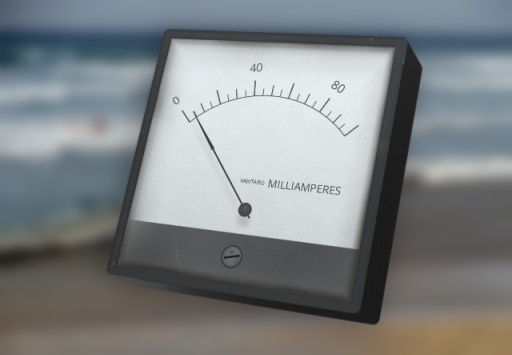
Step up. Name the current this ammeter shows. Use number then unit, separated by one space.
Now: 5 mA
